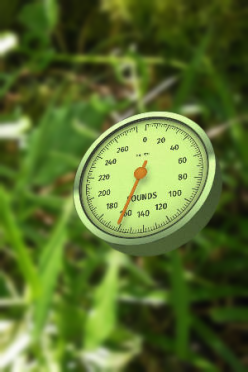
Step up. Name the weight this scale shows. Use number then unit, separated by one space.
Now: 160 lb
